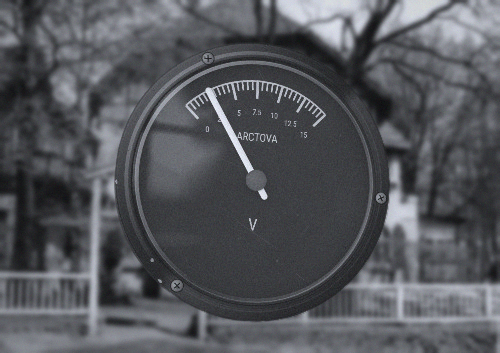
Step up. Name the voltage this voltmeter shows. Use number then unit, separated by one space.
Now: 2.5 V
